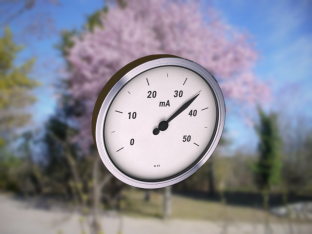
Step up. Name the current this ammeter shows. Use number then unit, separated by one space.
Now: 35 mA
